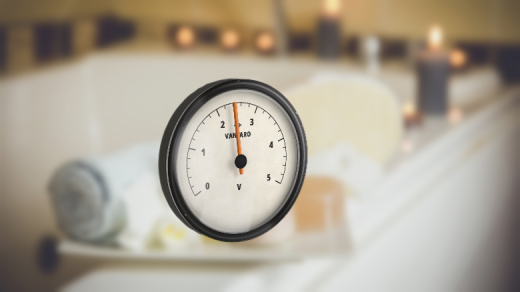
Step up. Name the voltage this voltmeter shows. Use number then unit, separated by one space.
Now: 2.4 V
